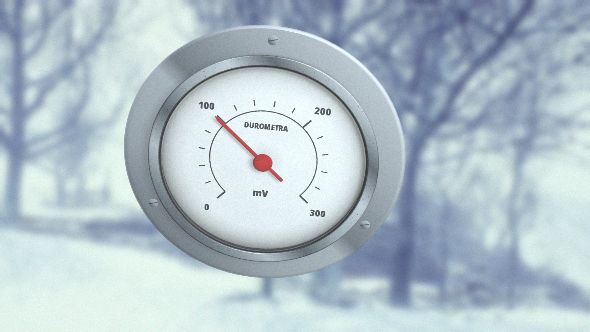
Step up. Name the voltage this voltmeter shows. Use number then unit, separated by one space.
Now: 100 mV
